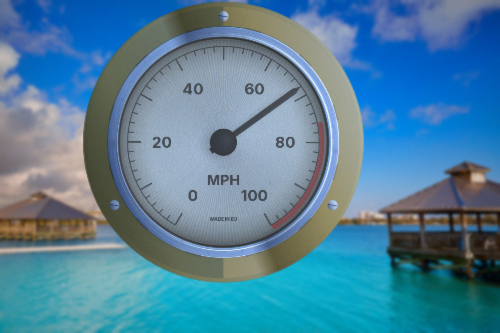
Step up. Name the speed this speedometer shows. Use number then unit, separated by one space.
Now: 68 mph
